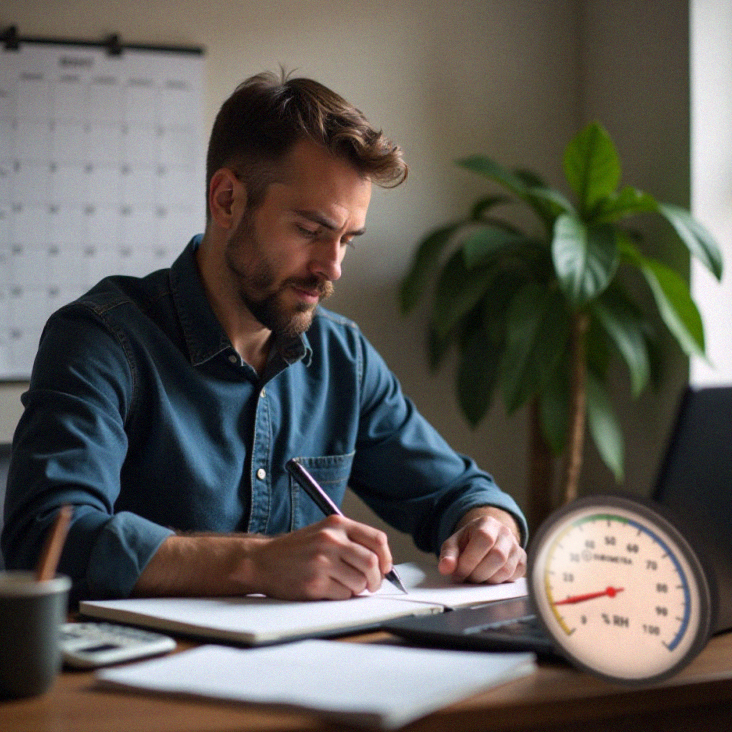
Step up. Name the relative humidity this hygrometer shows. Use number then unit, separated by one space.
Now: 10 %
